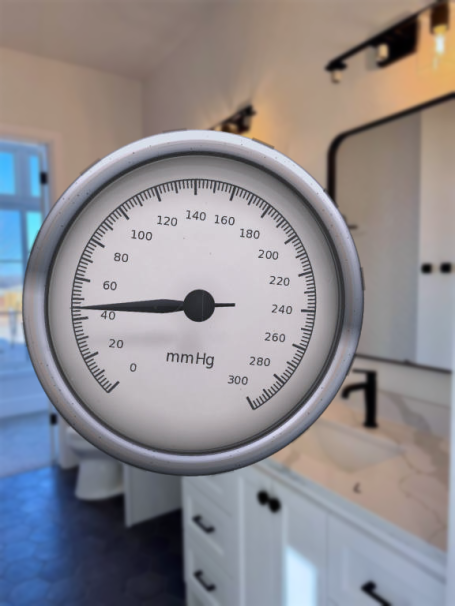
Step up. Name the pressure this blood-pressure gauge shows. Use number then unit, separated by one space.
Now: 46 mmHg
